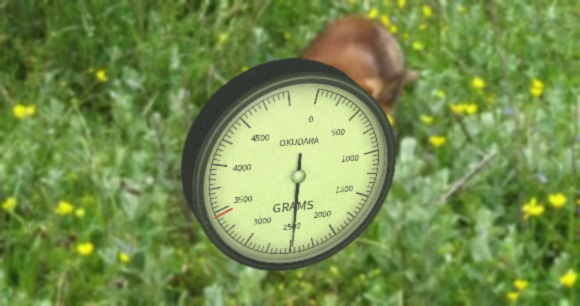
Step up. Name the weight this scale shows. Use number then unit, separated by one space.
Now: 2500 g
